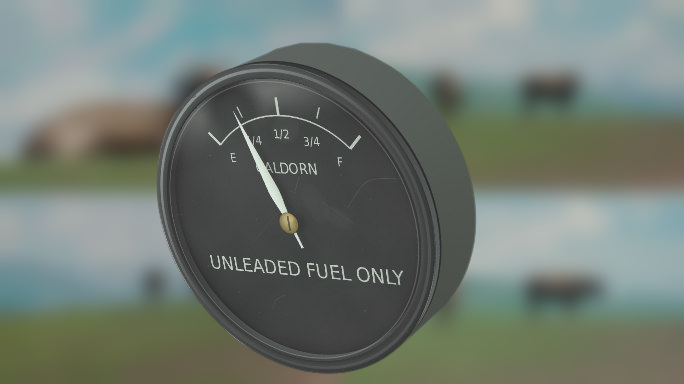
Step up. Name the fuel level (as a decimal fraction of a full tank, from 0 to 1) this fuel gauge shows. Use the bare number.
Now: 0.25
